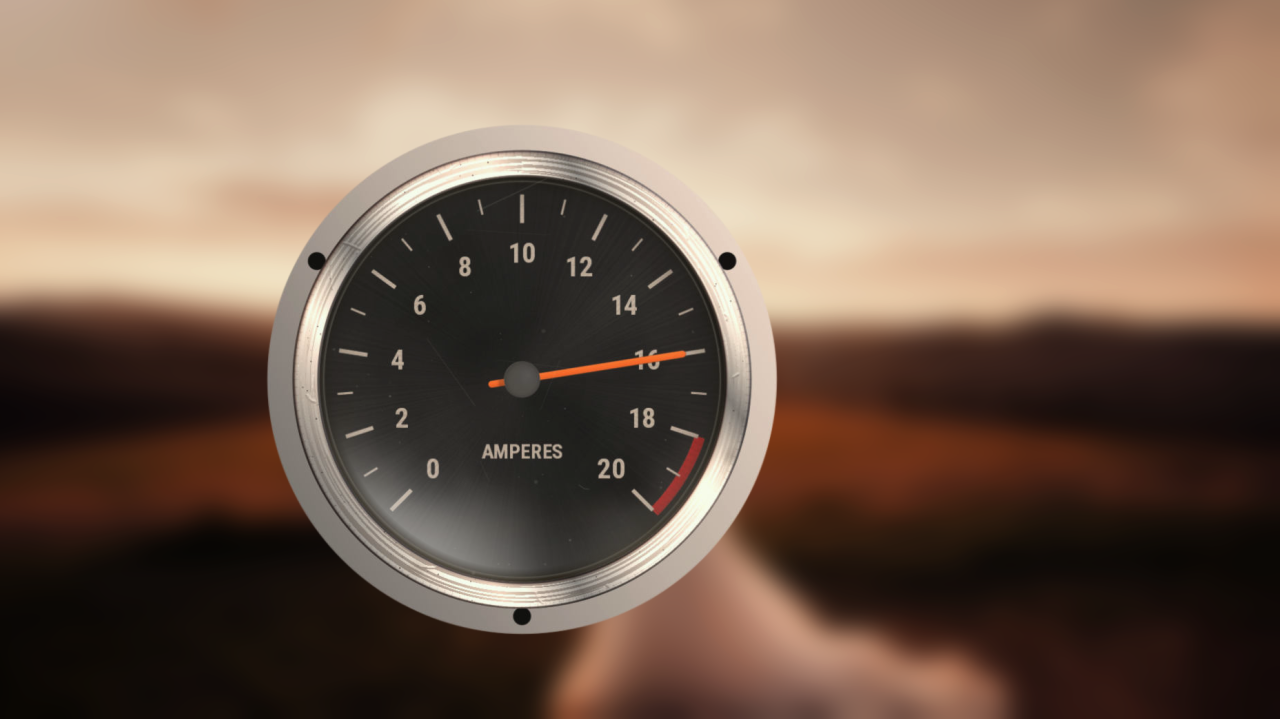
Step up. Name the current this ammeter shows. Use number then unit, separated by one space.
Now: 16 A
